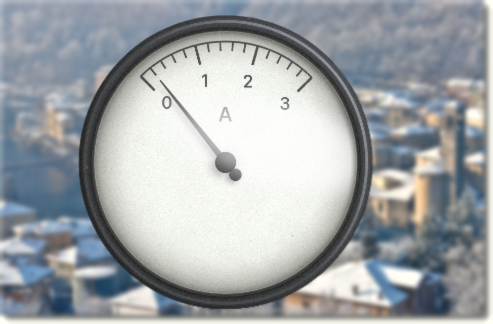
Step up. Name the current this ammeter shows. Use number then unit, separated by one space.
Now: 0.2 A
